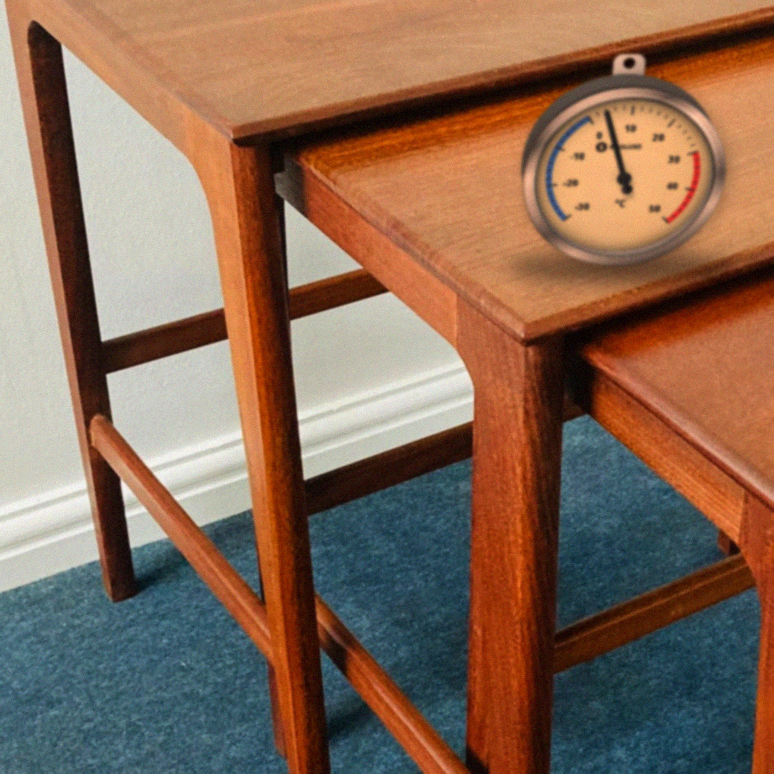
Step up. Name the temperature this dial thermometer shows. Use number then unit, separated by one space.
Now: 4 °C
